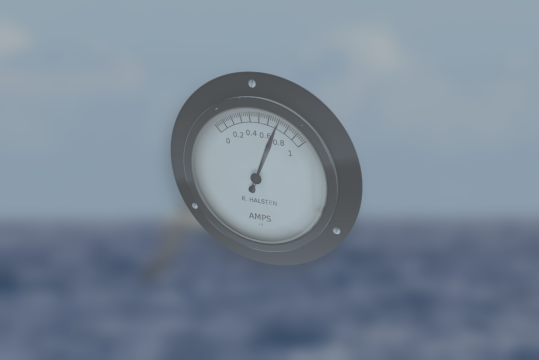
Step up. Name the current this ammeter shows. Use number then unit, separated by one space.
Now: 0.7 A
